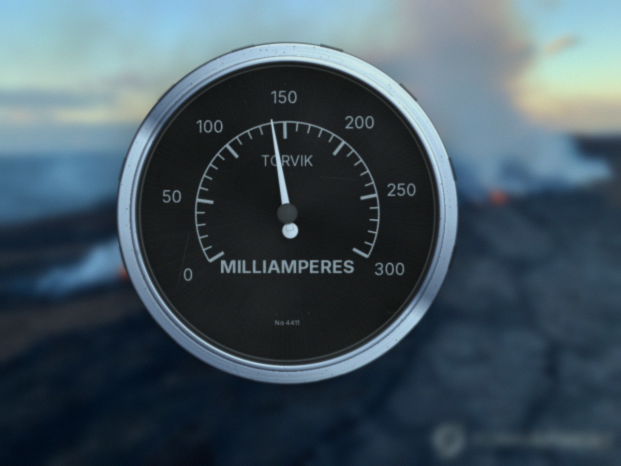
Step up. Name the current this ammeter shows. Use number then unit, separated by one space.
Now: 140 mA
